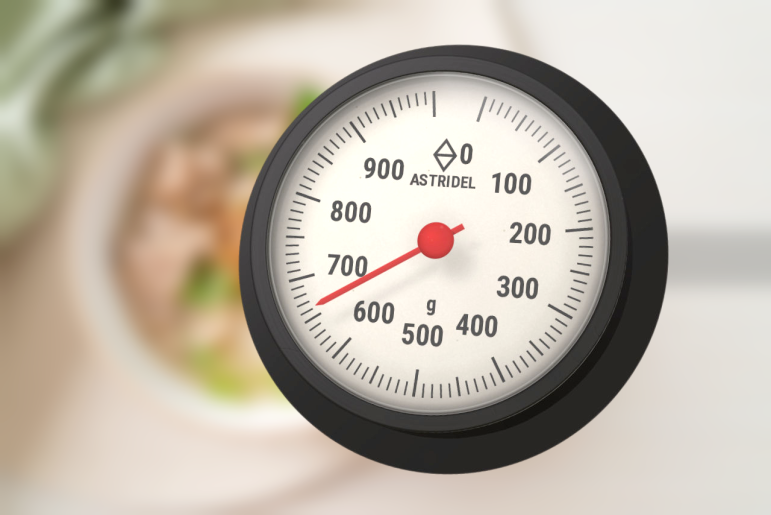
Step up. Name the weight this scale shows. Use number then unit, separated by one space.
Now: 660 g
